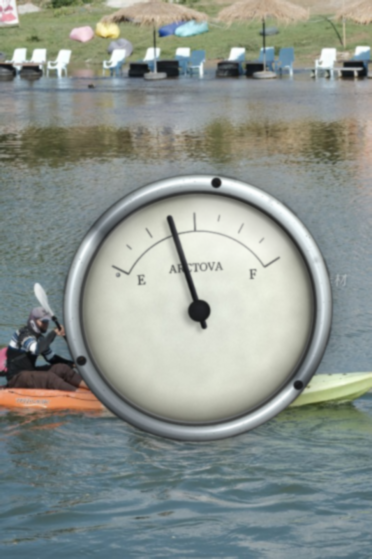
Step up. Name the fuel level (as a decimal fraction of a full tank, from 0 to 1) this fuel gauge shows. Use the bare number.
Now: 0.375
